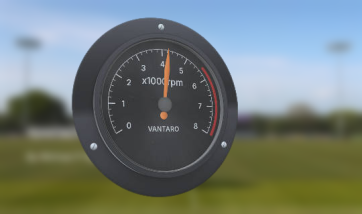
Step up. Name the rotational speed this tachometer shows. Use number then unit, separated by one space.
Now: 4200 rpm
